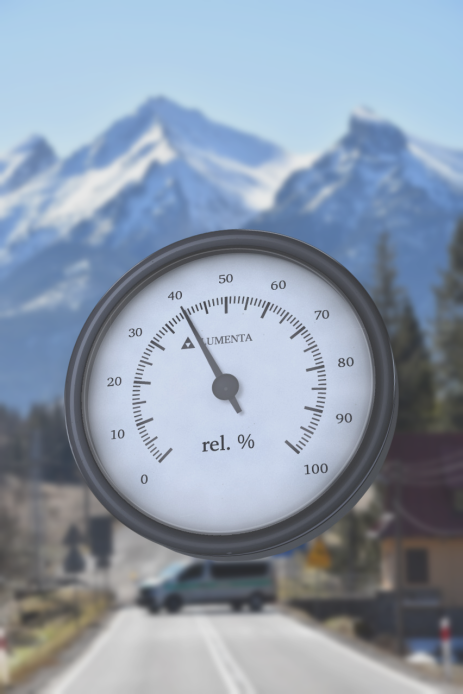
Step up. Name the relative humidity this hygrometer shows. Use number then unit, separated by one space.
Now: 40 %
